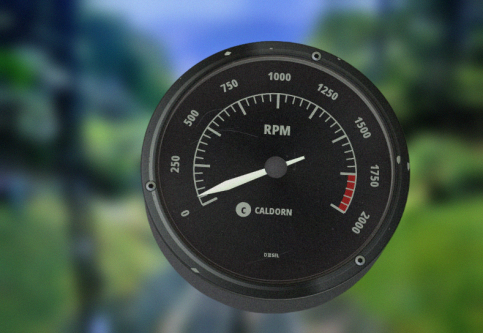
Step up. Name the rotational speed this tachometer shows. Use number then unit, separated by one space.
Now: 50 rpm
